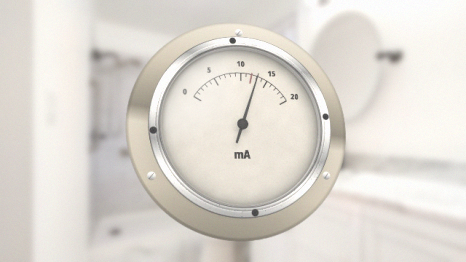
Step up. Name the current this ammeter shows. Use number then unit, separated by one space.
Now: 13 mA
